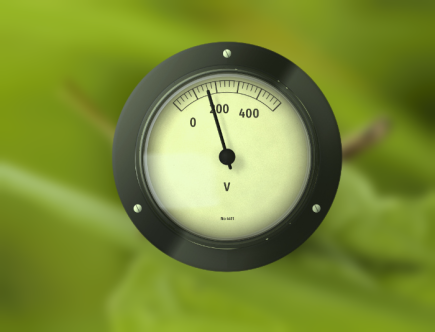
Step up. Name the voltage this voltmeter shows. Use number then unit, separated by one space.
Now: 160 V
